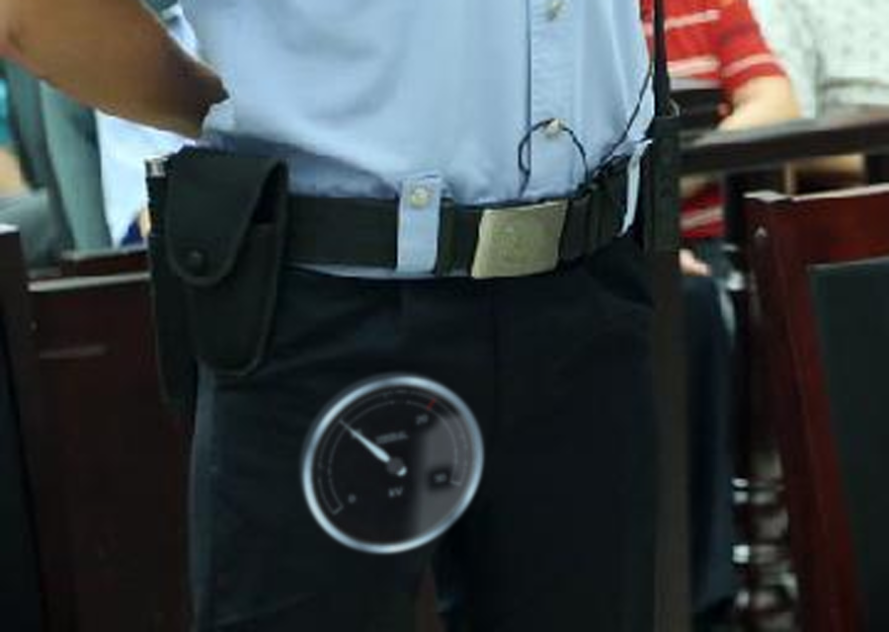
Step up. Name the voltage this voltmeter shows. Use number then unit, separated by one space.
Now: 10 kV
